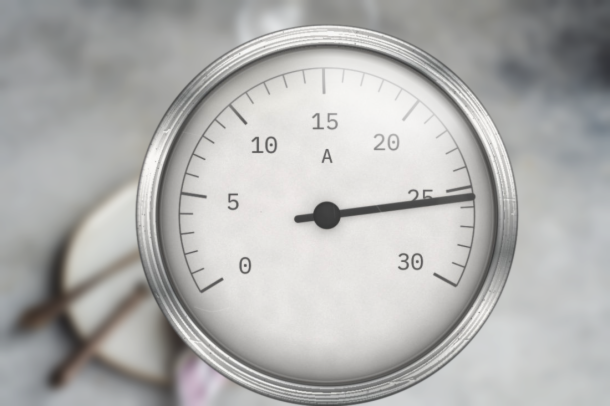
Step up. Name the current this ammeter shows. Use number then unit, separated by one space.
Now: 25.5 A
